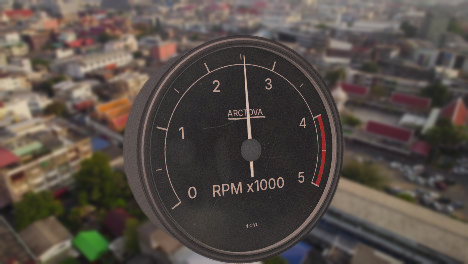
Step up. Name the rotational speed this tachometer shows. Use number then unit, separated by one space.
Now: 2500 rpm
